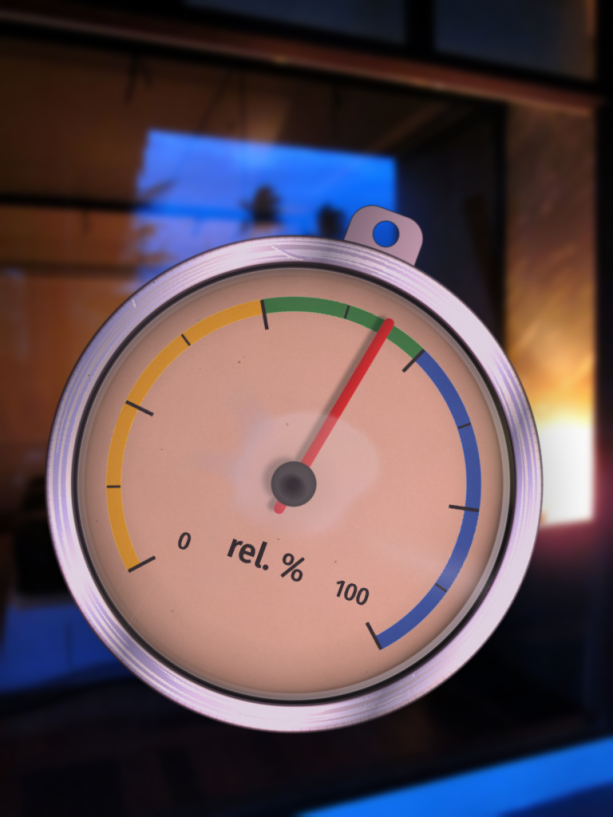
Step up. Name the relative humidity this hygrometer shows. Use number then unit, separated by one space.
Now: 55 %
